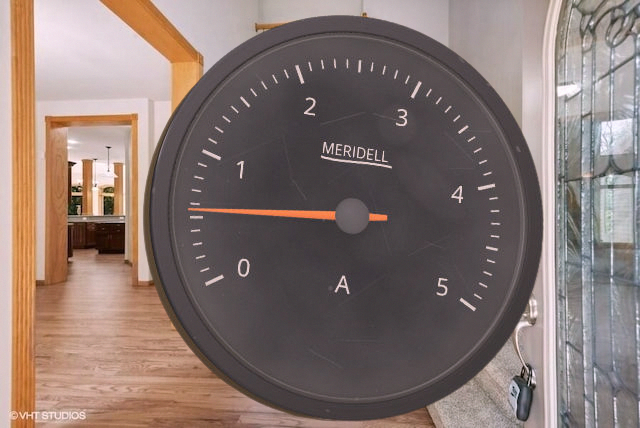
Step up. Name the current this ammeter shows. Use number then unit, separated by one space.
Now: 0.55 A
